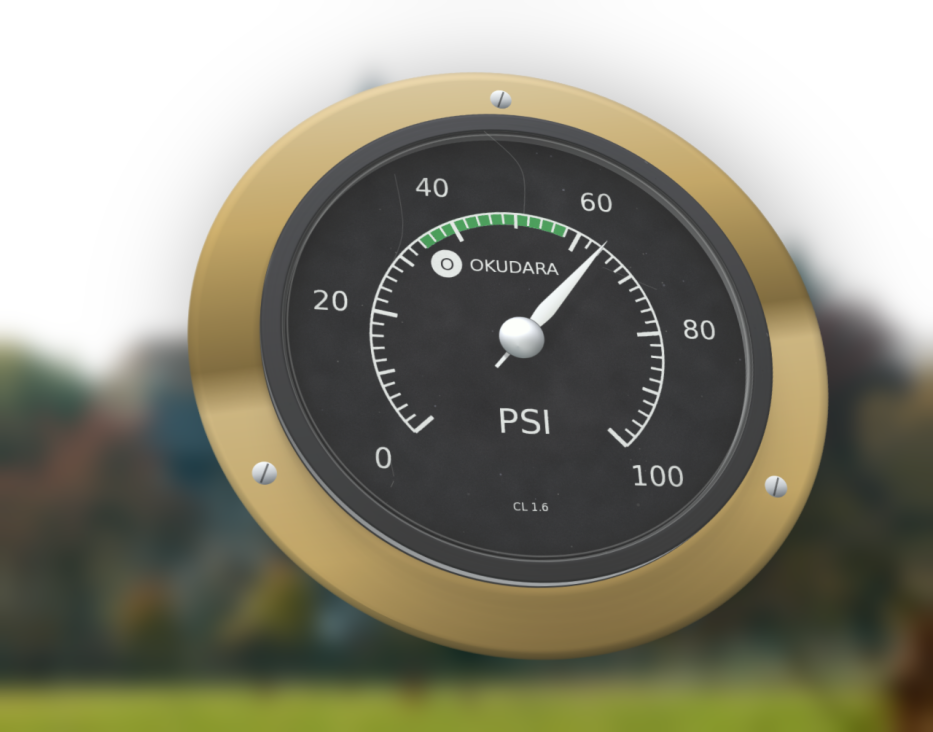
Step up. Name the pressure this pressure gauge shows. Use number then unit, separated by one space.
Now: 64 psi
